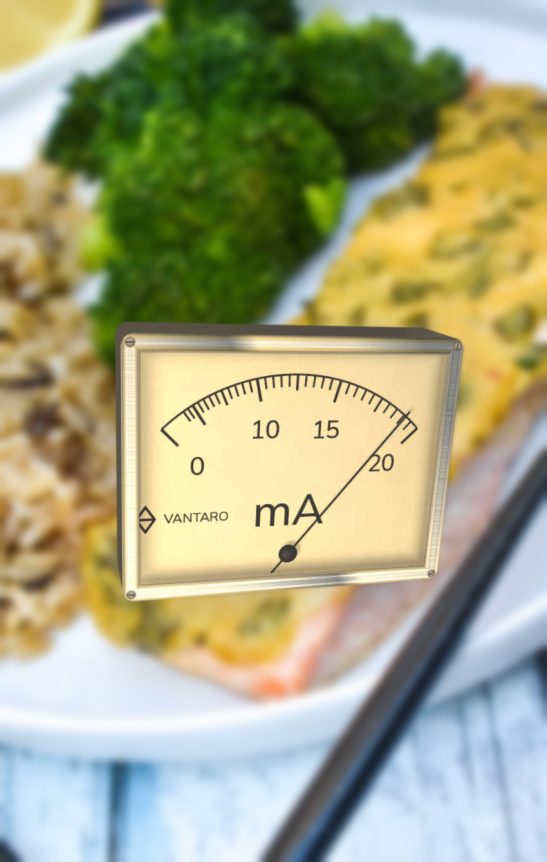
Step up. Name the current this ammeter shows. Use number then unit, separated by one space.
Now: 19 mA
